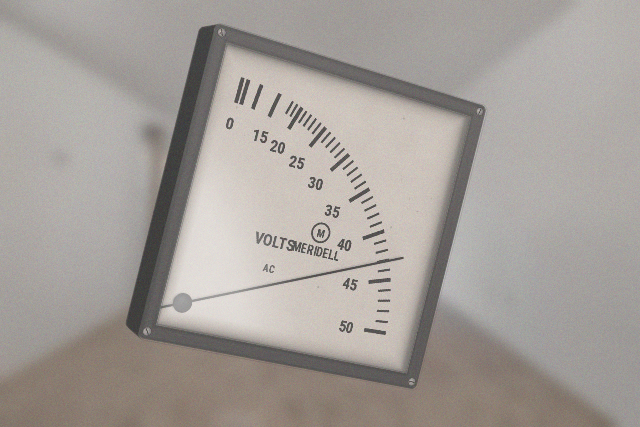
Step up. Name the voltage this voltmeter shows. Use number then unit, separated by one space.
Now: 43 V
